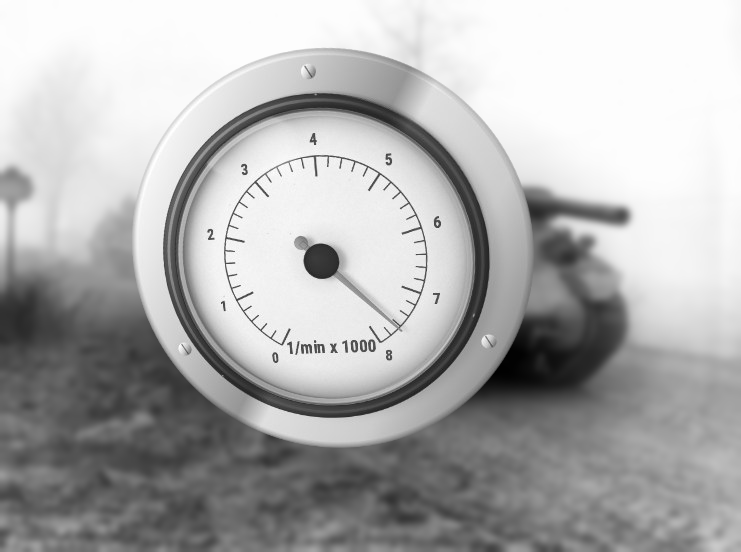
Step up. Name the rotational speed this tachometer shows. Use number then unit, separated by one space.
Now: 7600 rpm
